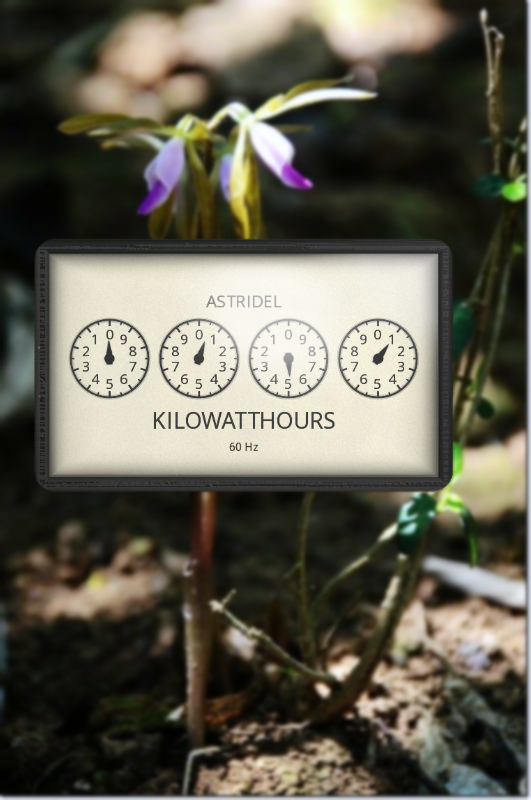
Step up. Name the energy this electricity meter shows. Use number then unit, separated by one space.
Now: 51 kWh
